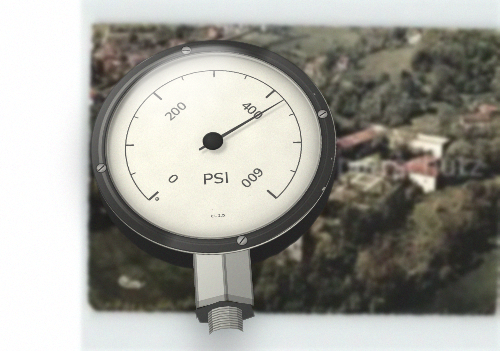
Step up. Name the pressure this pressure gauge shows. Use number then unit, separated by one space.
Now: 425 psi
